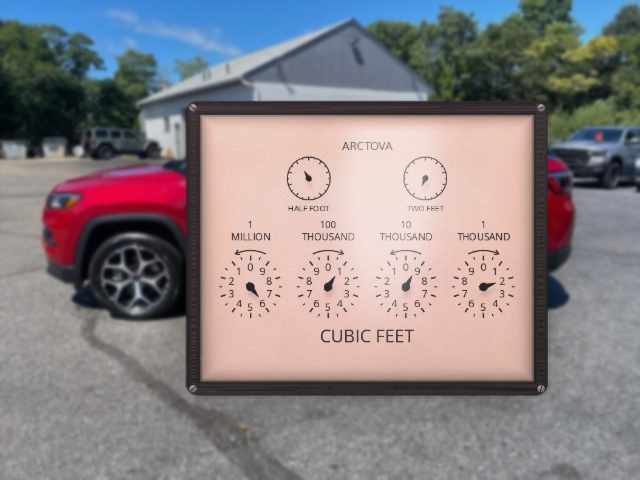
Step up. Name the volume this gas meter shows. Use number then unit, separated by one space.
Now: 609200 ft³
